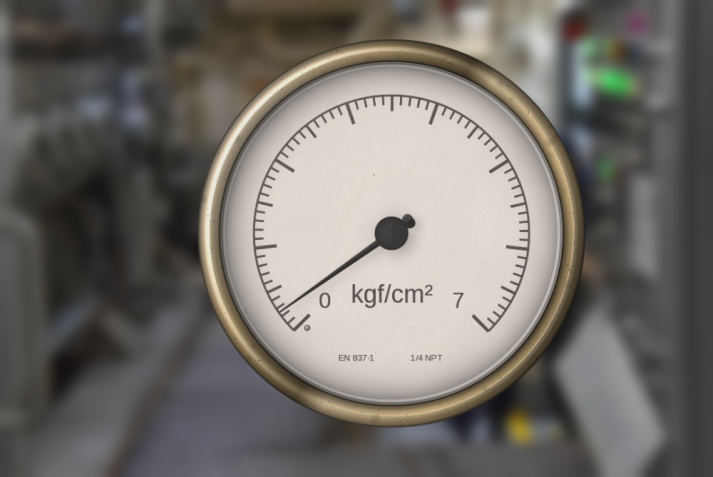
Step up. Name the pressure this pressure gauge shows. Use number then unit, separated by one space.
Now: 0.25 kg/cm²
